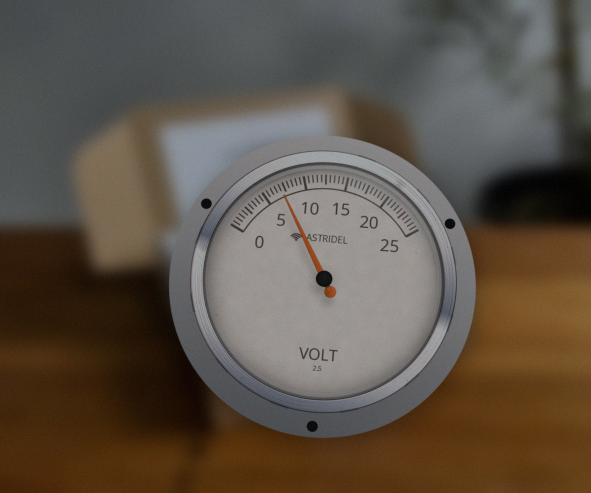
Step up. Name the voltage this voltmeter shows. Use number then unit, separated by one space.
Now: 7 V
